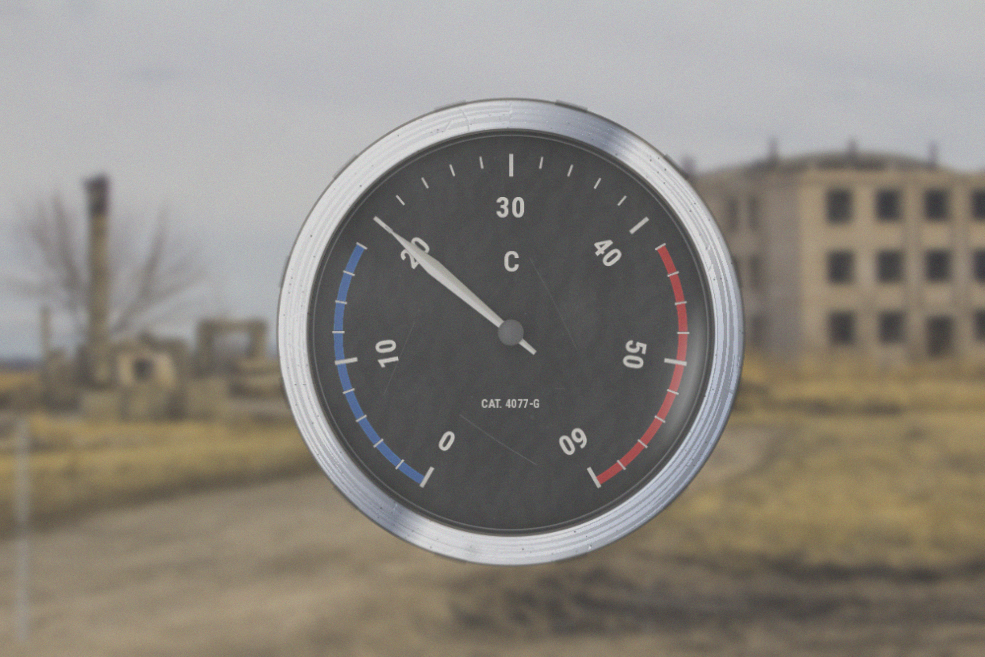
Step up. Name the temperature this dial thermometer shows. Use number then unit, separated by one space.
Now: 20 °C
